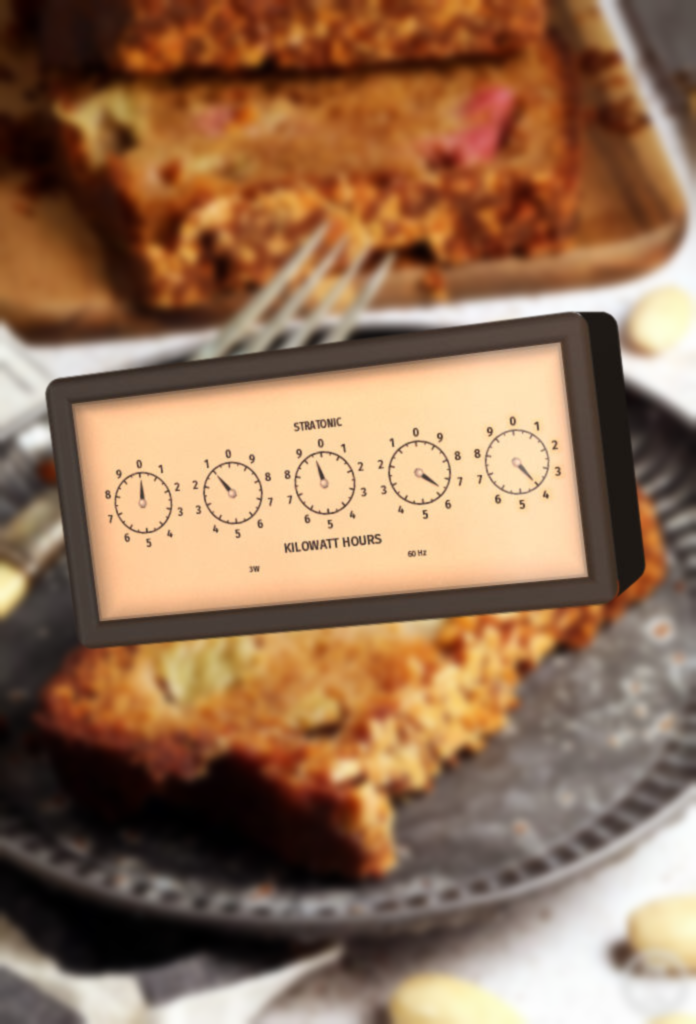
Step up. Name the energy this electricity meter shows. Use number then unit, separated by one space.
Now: 964 kWh
